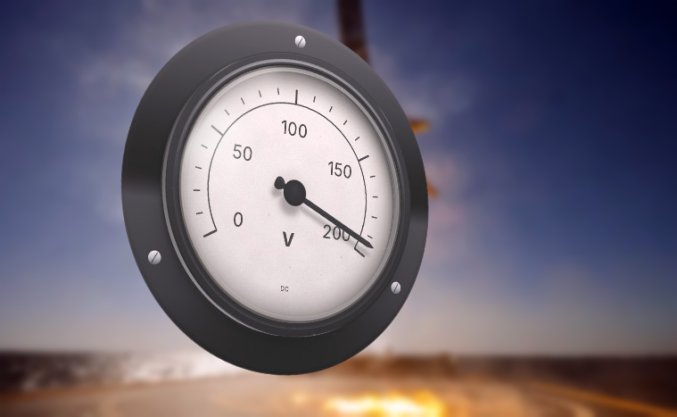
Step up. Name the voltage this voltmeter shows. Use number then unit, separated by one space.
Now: 195 V
